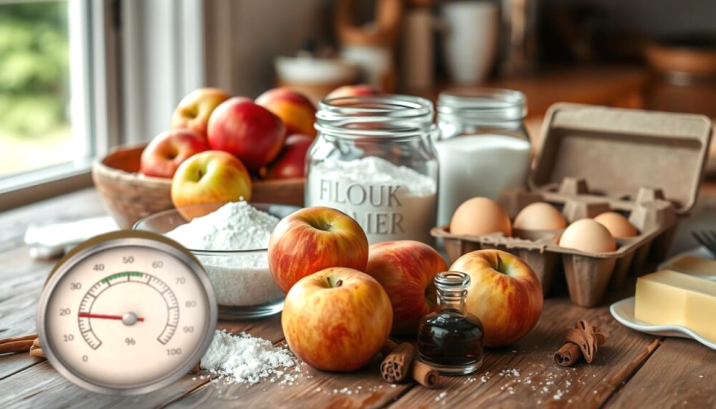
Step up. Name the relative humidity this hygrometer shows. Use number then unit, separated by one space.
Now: 20 %
